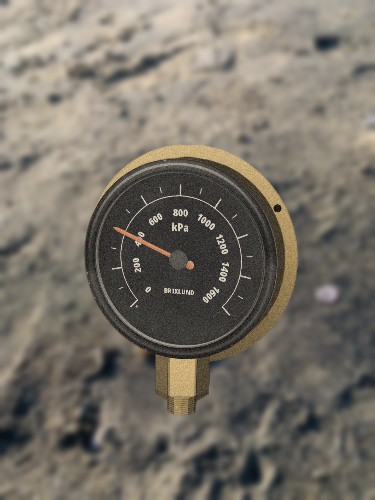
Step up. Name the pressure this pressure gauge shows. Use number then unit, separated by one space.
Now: 400 kPa
